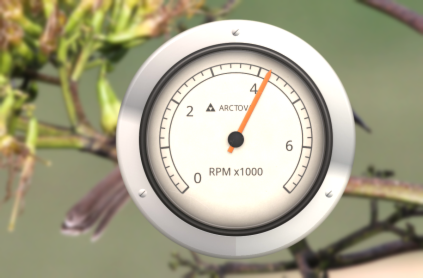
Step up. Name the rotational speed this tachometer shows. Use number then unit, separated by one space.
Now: 4200 rpm
